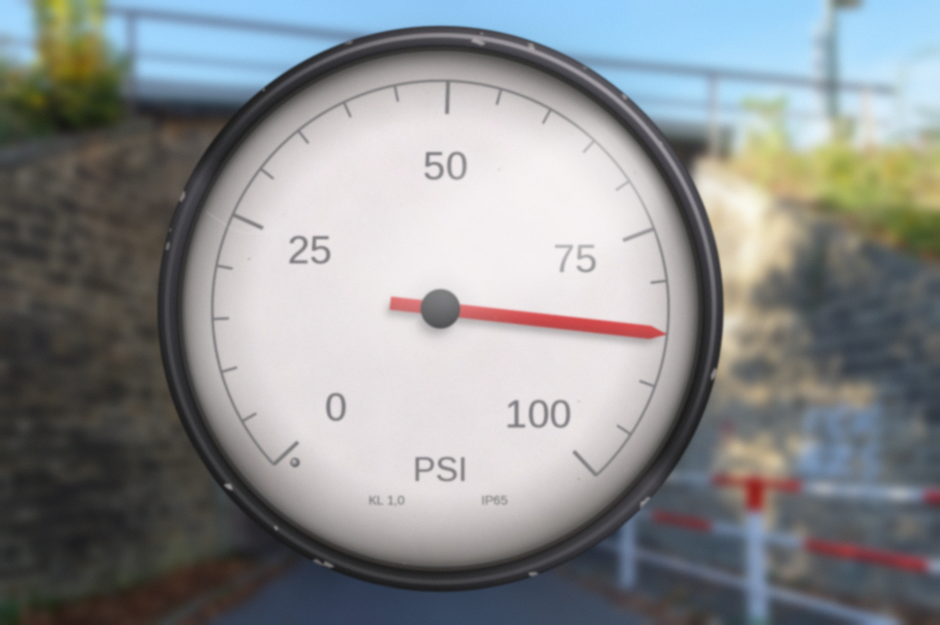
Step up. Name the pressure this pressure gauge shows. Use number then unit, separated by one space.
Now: 85 psi
